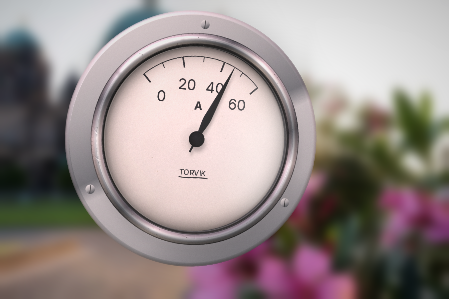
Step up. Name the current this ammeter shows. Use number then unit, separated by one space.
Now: 45 A
